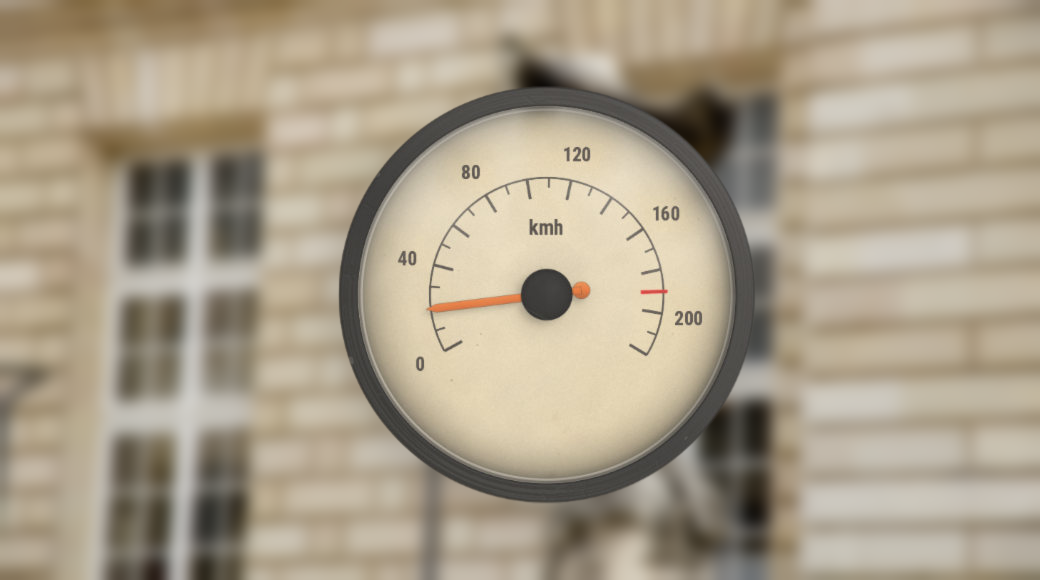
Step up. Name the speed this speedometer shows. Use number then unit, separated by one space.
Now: 20 km/h
